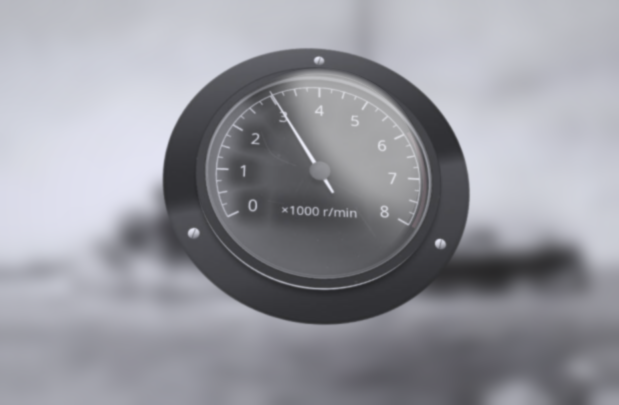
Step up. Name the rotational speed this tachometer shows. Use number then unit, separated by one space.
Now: 3000 rpm
